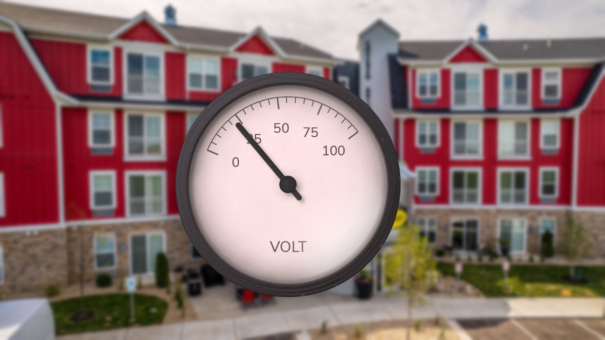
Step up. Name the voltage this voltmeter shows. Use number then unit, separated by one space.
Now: 22.5 V
